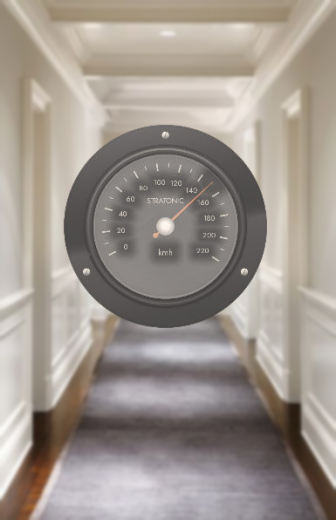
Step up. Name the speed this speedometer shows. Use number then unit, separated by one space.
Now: 150 km/h
